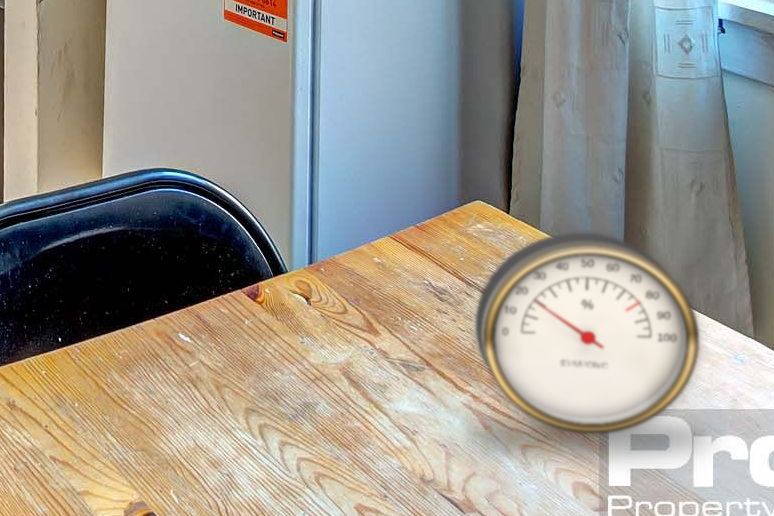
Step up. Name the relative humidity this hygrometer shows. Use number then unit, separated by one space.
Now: 20 %
